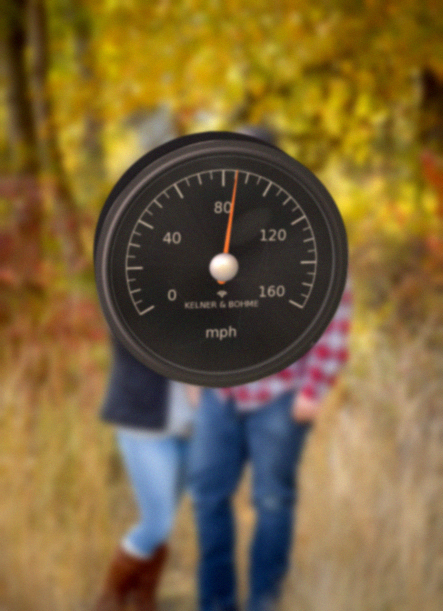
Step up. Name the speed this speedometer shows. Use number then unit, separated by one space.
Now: 85 mph
